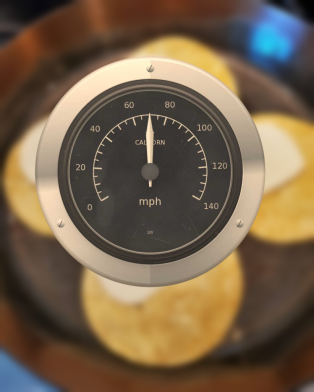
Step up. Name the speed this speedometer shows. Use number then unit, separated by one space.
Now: 70 mph
